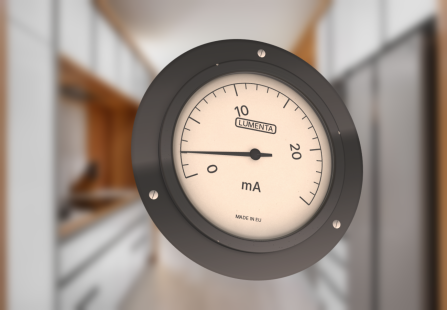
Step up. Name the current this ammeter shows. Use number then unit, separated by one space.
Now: 2 mA
